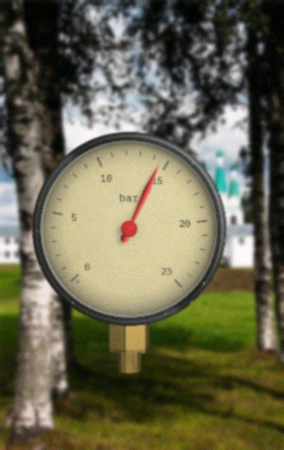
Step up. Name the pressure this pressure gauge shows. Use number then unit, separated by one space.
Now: 14.5 bar
